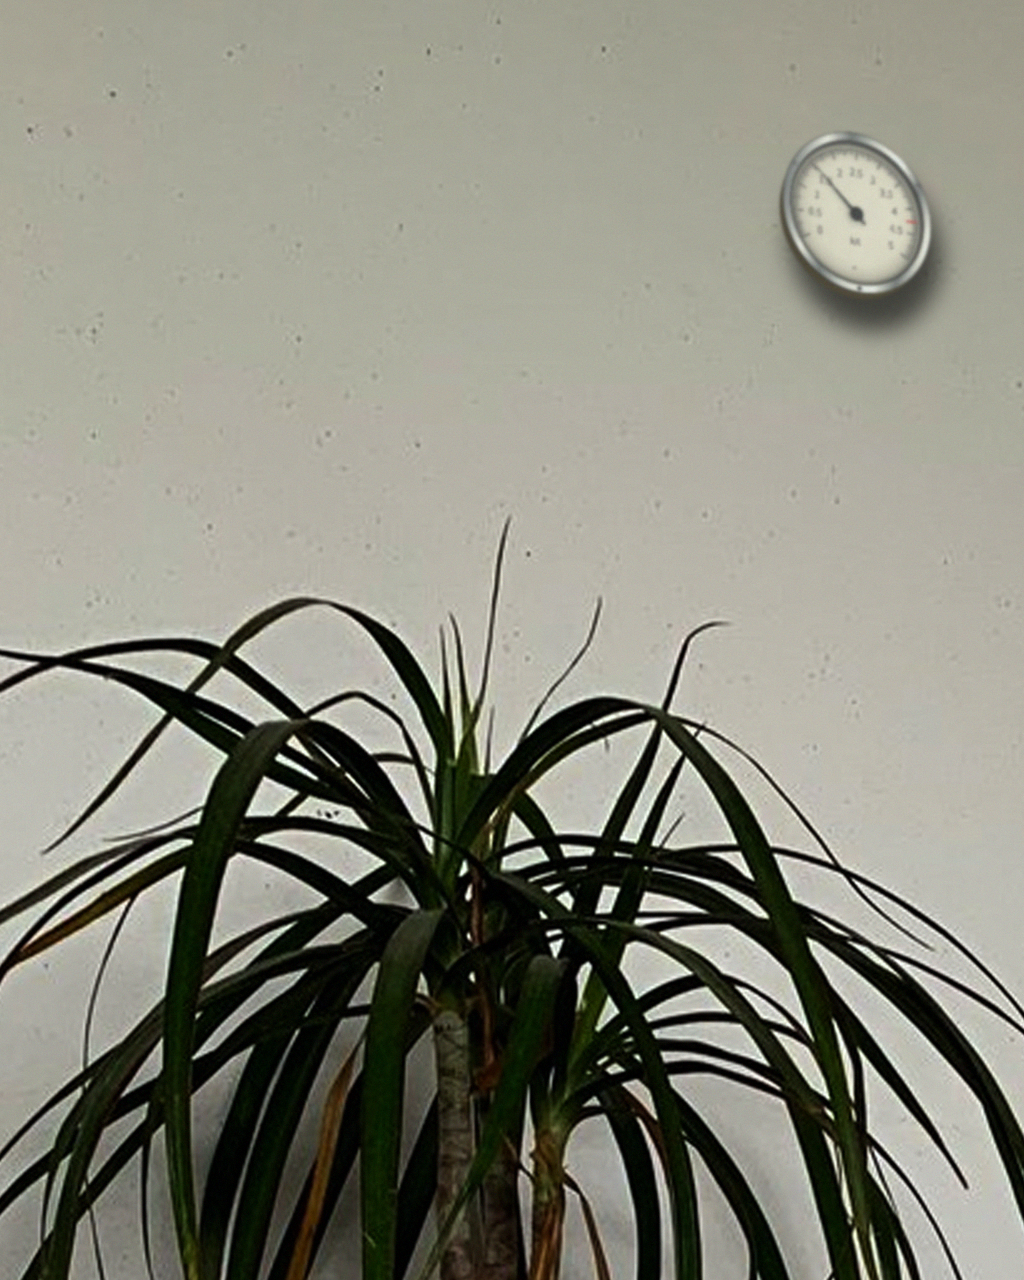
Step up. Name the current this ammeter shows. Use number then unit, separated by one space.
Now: 1.5 kA
